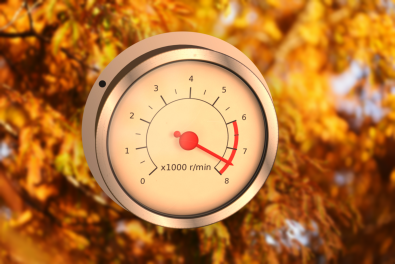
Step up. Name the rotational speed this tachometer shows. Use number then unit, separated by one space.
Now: 7500 rpm
